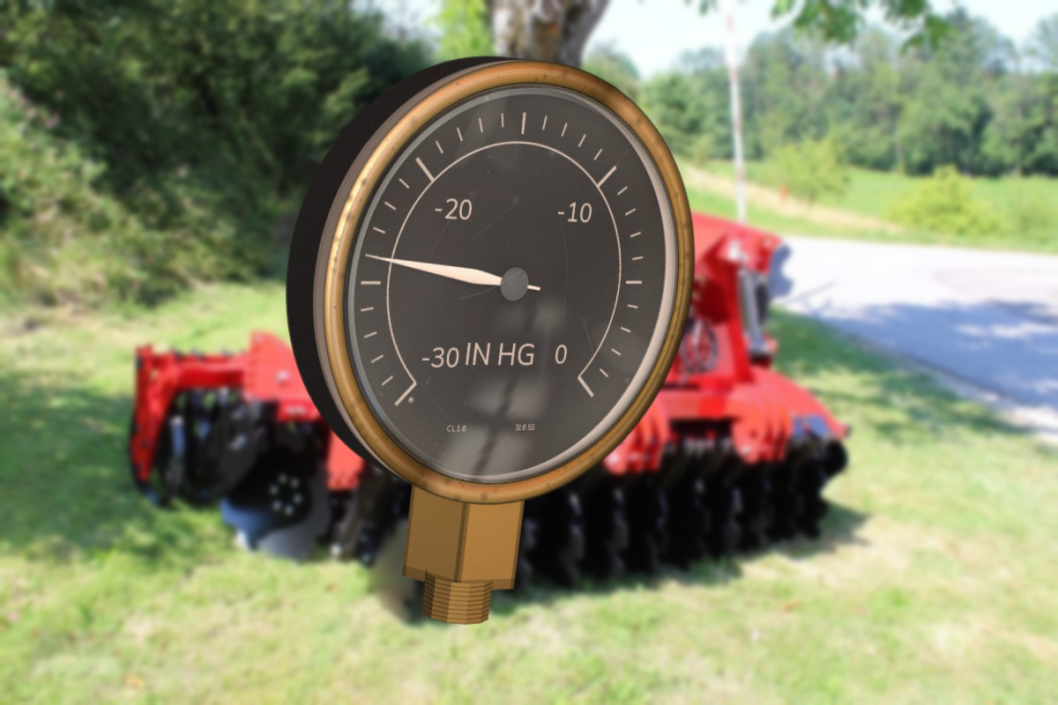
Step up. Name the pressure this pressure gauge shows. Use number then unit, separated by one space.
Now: -24 inHg
